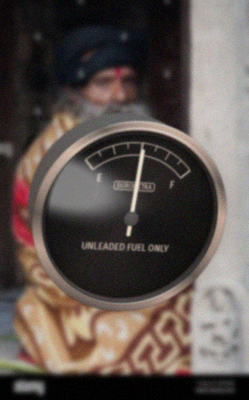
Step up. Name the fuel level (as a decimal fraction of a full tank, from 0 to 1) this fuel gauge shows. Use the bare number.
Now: 0.5
